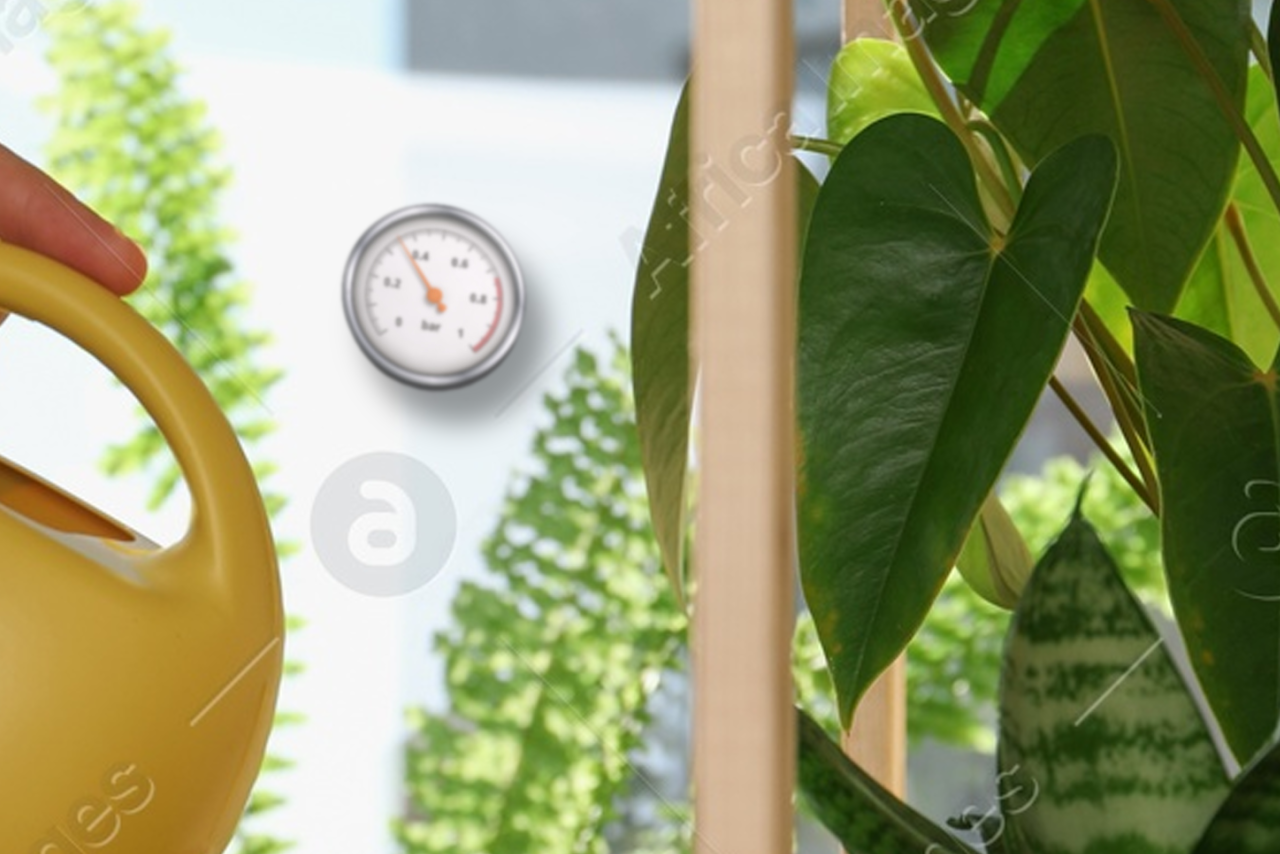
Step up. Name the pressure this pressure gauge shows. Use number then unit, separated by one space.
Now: 0.35 bar
